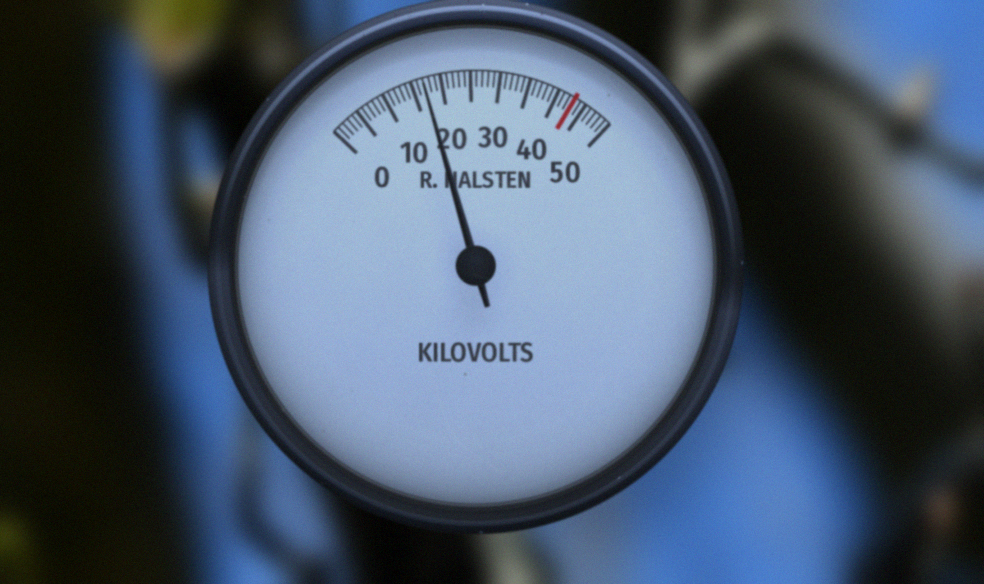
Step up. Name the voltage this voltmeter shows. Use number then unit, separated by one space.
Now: 17 kV
